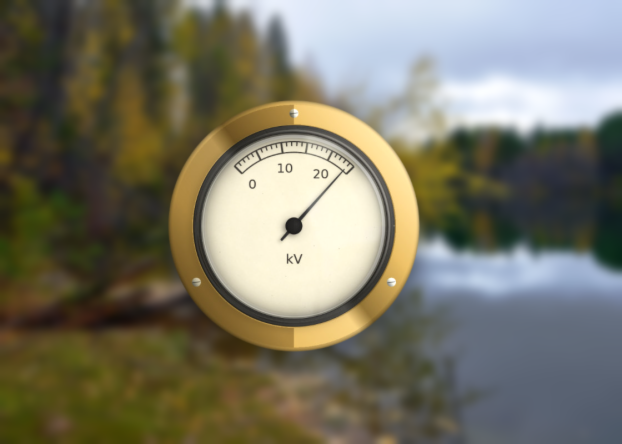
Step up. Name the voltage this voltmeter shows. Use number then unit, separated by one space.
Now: 24 kV
